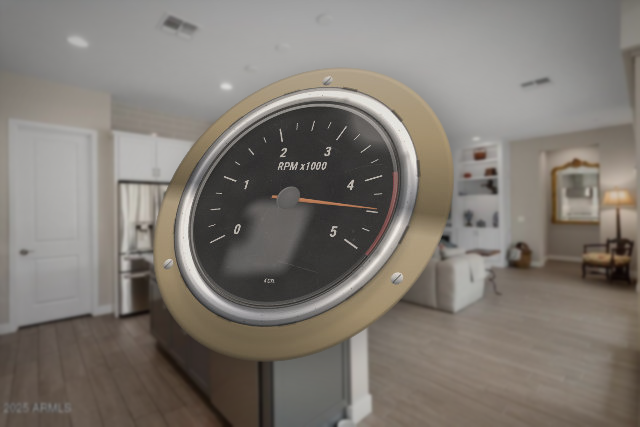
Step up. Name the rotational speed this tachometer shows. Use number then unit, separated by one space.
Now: 4500 rpm
